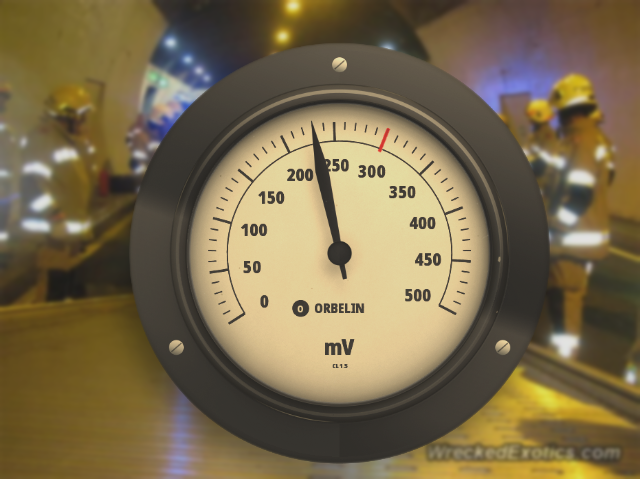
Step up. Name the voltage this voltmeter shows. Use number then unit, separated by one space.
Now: 230 mV
